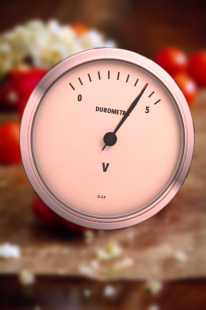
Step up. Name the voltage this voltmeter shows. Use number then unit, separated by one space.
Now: 4 V
